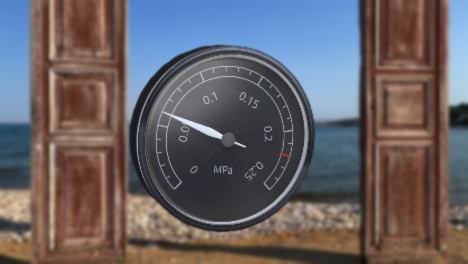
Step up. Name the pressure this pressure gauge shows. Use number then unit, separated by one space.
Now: 0.06 MPa
